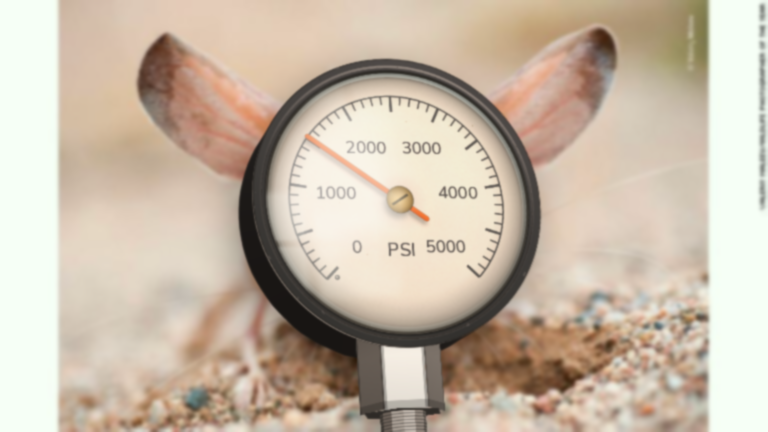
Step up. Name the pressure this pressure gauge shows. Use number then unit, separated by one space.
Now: 1500 psi
